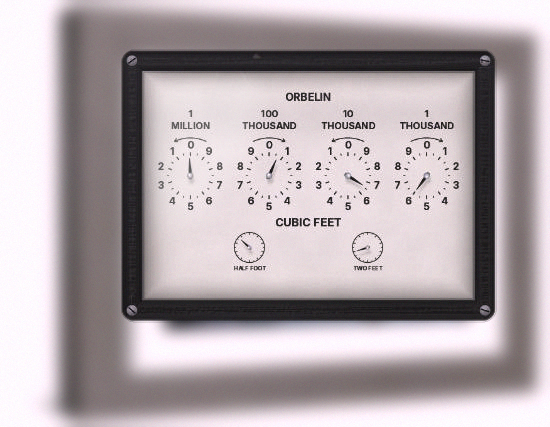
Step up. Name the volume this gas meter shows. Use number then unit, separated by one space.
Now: 6600 ft³
